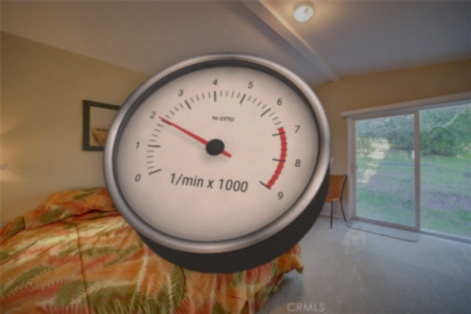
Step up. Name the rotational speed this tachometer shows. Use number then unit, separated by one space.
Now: 2000 rpm
